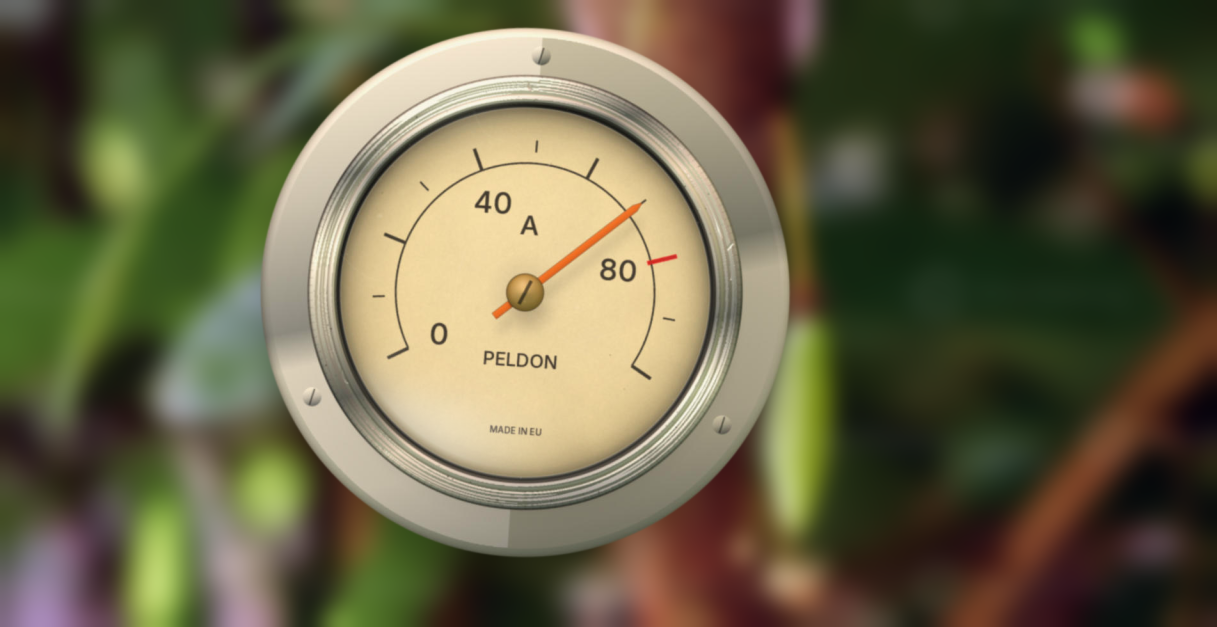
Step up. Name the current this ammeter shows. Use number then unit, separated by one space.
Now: 70 A
